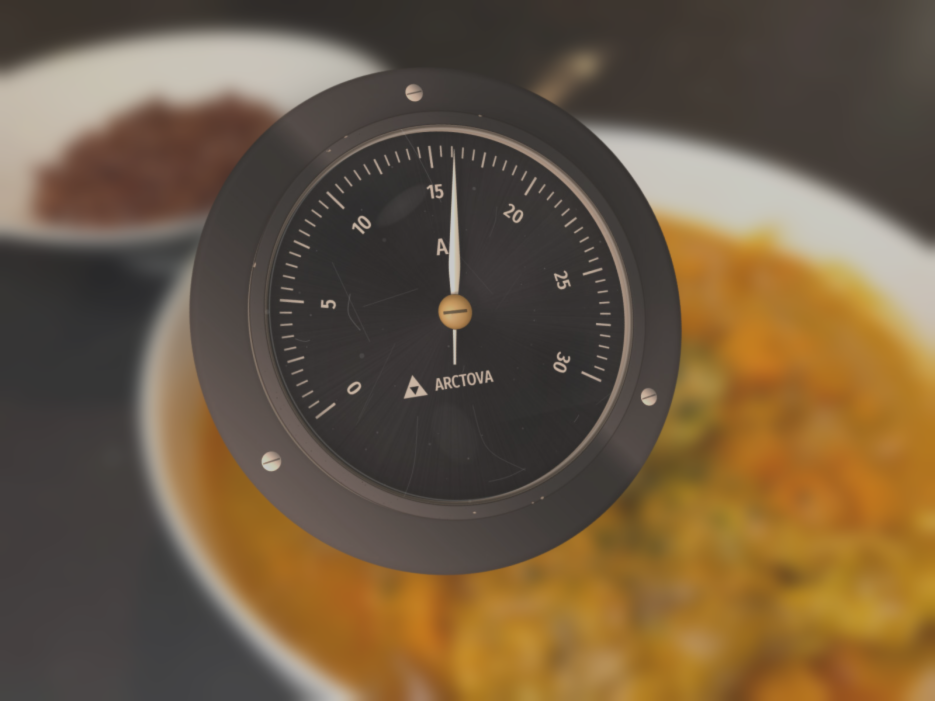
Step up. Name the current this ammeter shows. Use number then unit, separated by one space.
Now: 16 A
